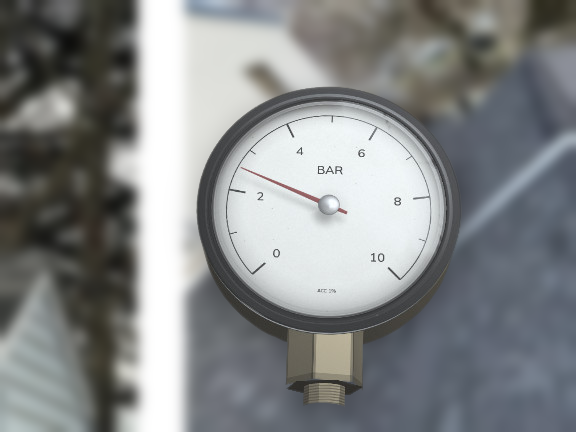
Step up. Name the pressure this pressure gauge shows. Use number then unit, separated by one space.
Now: 2.5 bar
